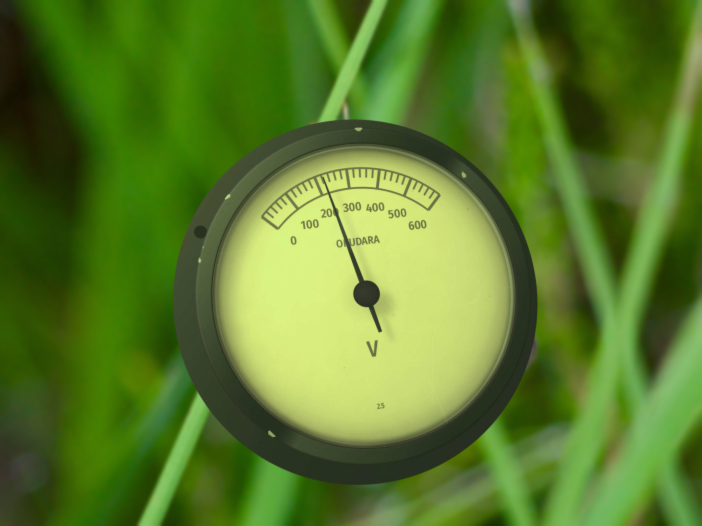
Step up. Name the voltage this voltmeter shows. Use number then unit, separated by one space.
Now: 220 V
